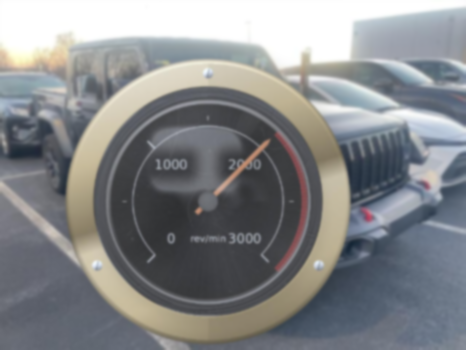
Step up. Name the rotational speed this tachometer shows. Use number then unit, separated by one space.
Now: 2000 rpm
